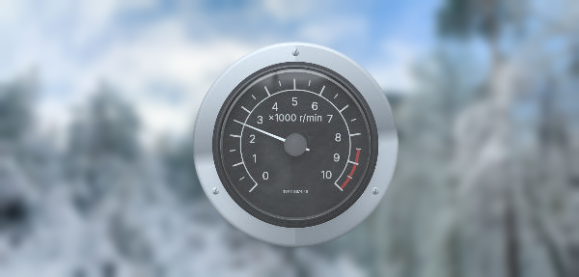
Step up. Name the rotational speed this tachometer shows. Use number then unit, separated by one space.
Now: 2500 rpm
